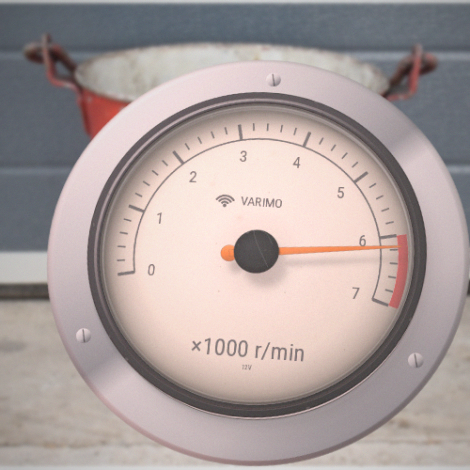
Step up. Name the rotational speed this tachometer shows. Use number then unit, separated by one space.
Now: 6200 rpm
